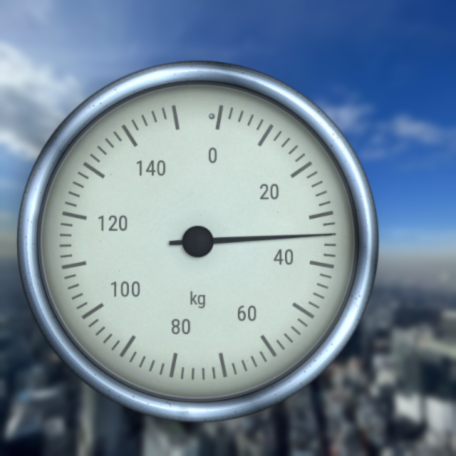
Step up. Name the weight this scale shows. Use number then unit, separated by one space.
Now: 34 kg
